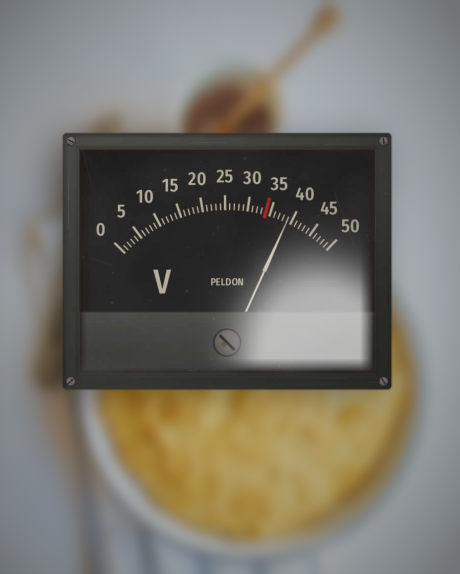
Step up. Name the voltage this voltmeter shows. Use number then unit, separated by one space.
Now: 39 V
